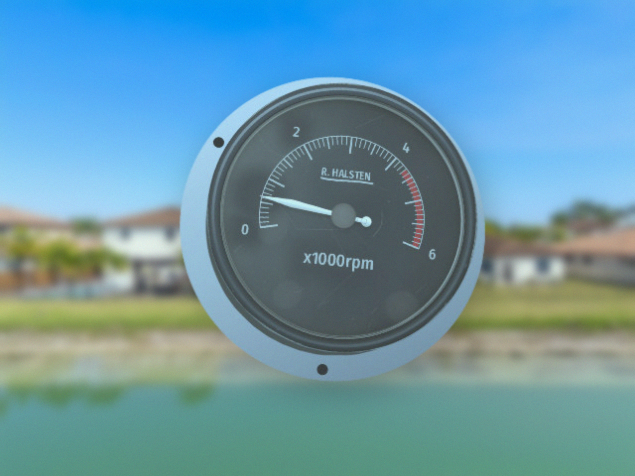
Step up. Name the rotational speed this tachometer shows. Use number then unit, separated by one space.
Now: 600 rpm
